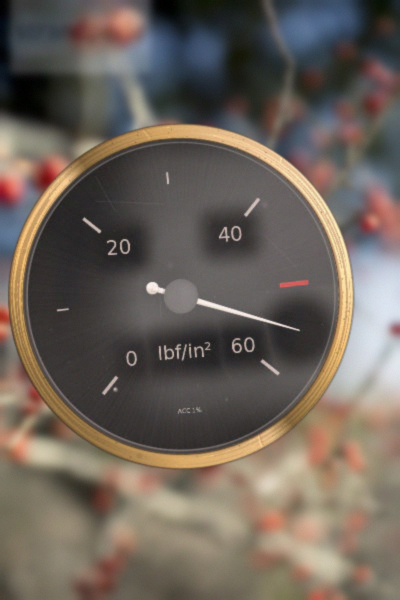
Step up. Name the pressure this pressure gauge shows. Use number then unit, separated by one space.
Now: 55 psi
